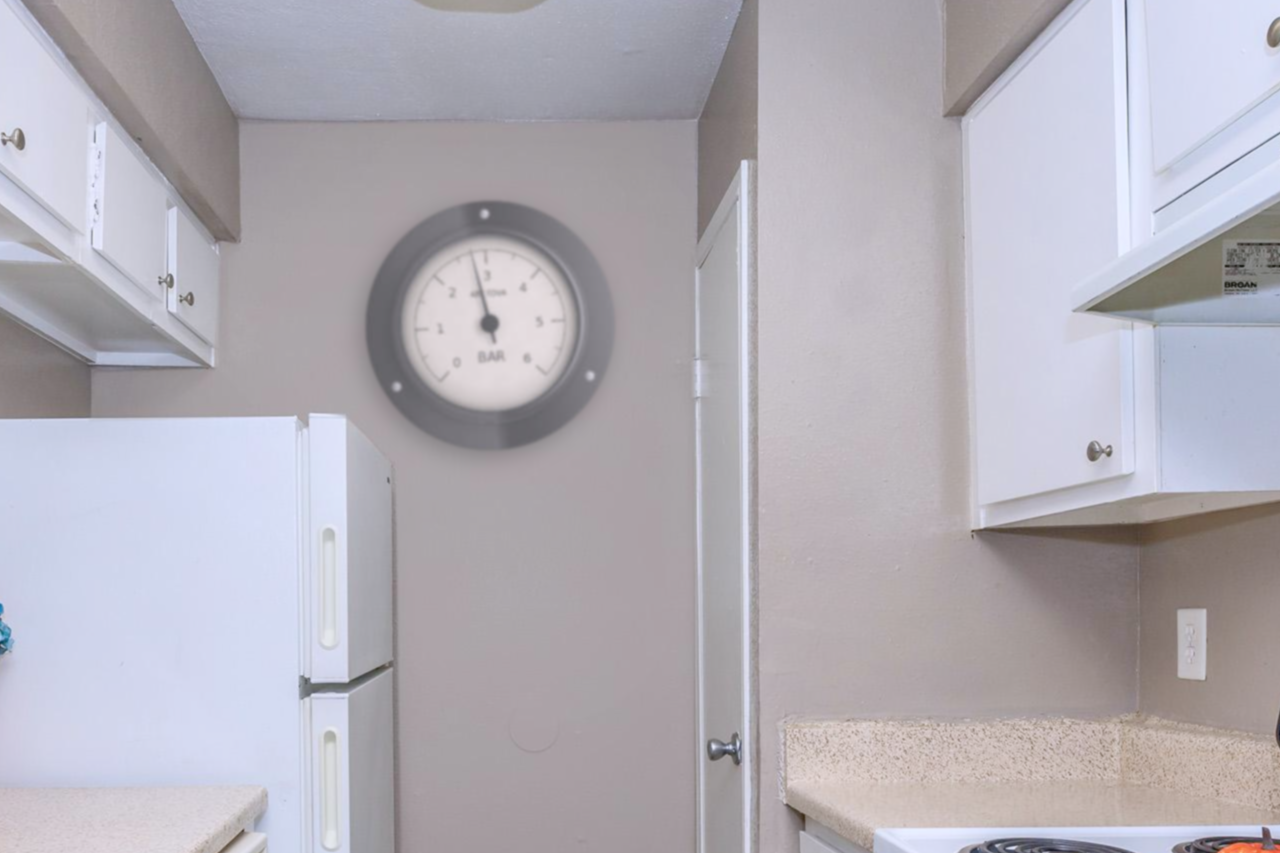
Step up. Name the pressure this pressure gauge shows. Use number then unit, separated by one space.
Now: 2.75 bar
